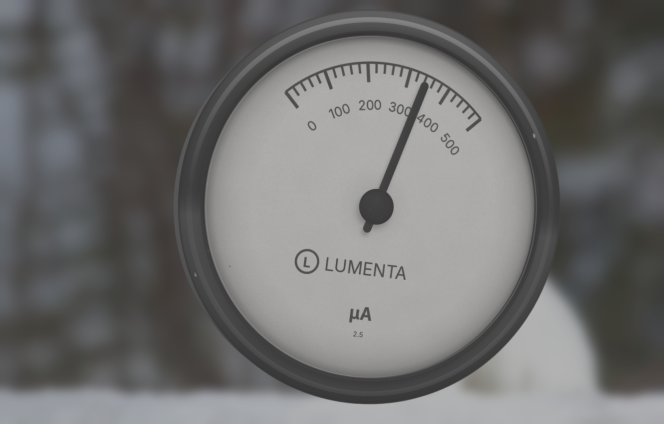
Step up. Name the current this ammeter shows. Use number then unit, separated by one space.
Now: 340 µA
